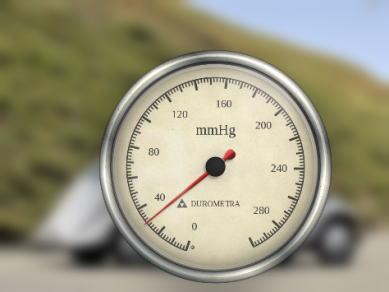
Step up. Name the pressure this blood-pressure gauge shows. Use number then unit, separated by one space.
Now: 30 mmHg
